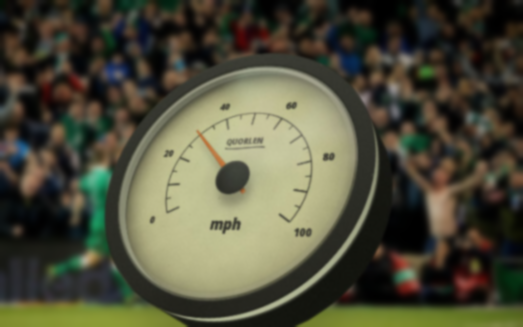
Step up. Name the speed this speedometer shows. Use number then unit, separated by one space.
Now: 30 mph
